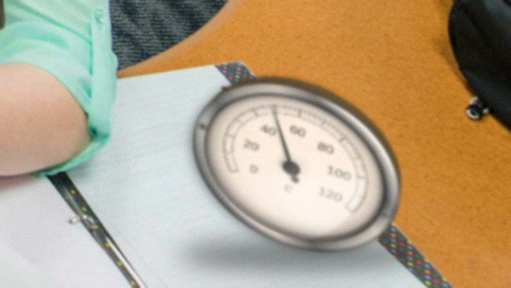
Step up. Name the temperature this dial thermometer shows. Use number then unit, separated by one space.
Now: 50 °C
